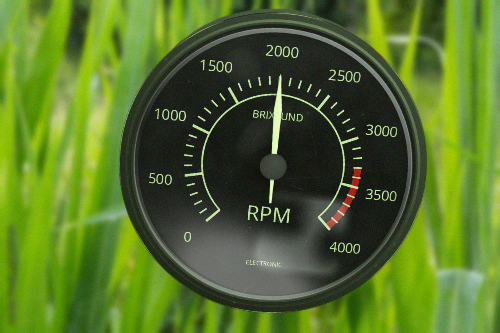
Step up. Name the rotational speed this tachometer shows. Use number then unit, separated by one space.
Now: 2000 rpm
